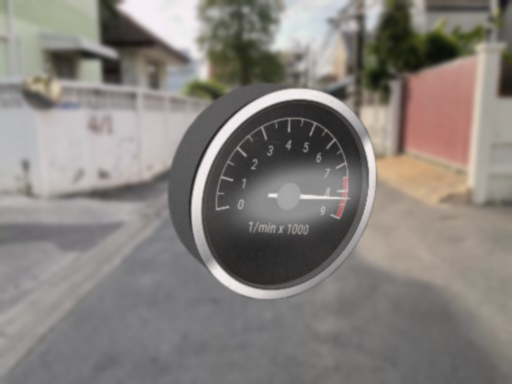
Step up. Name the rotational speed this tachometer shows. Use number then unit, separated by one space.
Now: 8250 rpm
